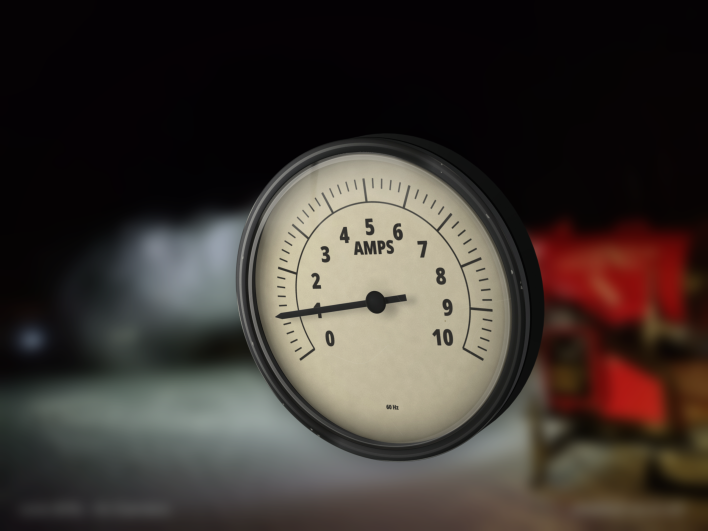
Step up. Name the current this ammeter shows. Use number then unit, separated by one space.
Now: 1 A
